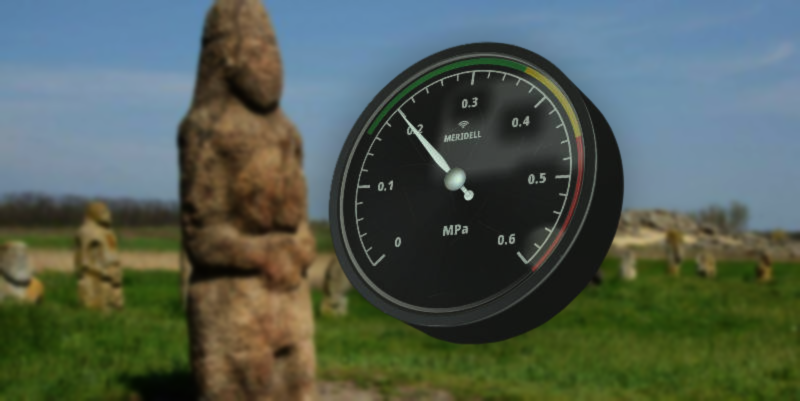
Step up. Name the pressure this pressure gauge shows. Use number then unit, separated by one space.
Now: 0.2 MPa
